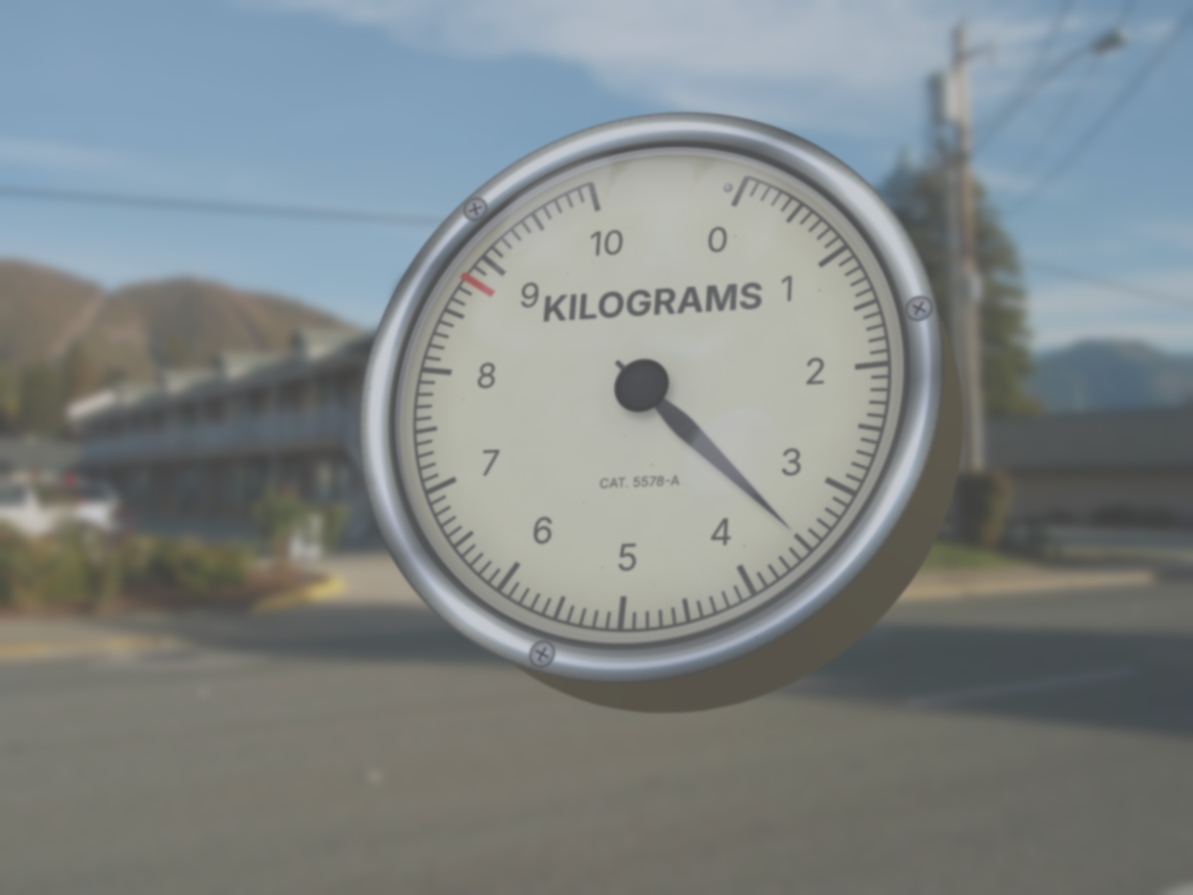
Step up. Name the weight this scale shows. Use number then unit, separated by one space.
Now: 3.5 kg
